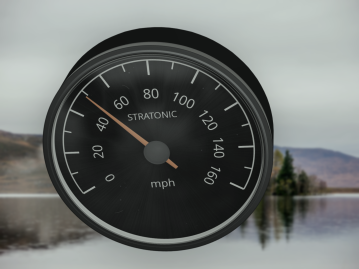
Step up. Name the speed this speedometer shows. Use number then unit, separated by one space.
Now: 50 mph
